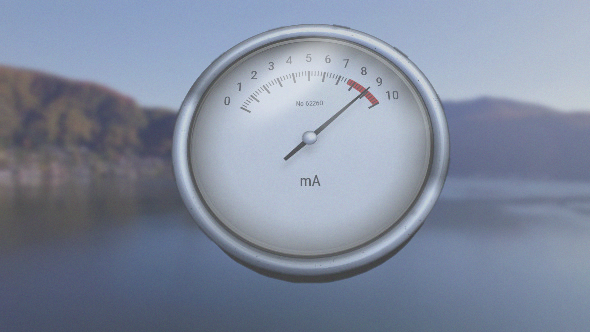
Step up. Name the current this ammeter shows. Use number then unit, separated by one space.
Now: 9 mA
